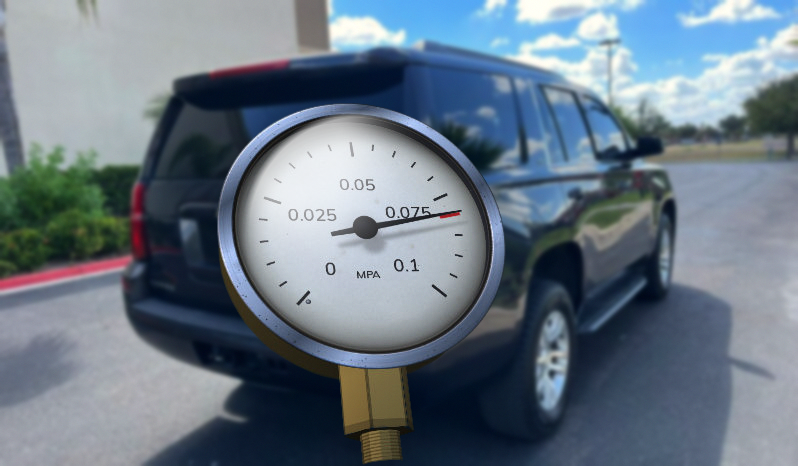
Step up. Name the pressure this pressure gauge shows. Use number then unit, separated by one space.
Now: 0.08 MPa
